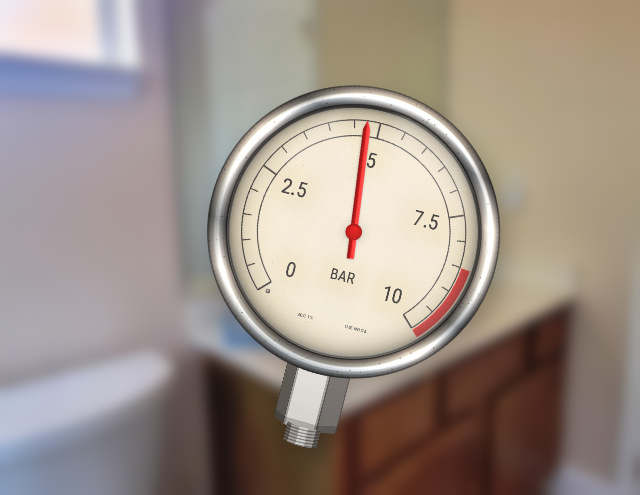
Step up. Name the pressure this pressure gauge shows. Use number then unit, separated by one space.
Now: 4.75 bar
